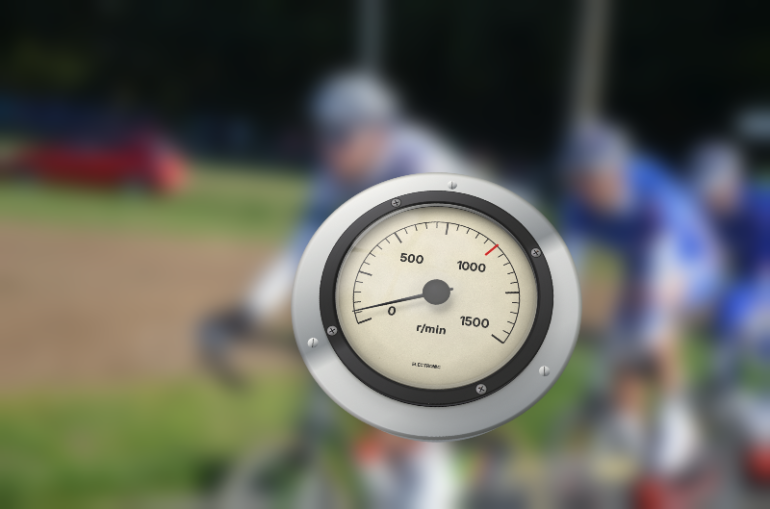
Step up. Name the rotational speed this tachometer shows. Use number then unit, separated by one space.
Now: 50 rpm
